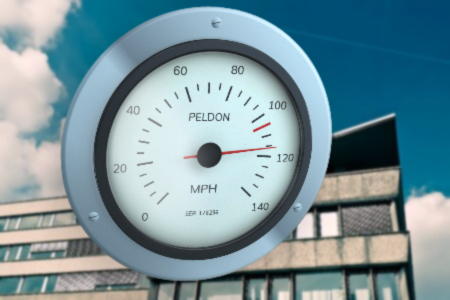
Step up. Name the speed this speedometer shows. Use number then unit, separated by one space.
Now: 115 mph
